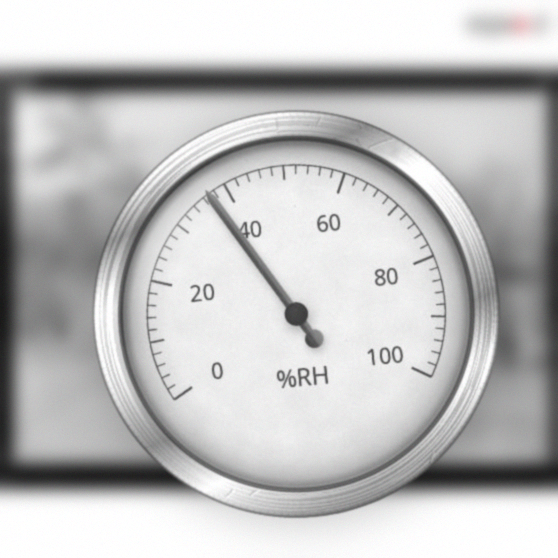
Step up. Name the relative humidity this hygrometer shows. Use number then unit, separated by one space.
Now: 37 %
